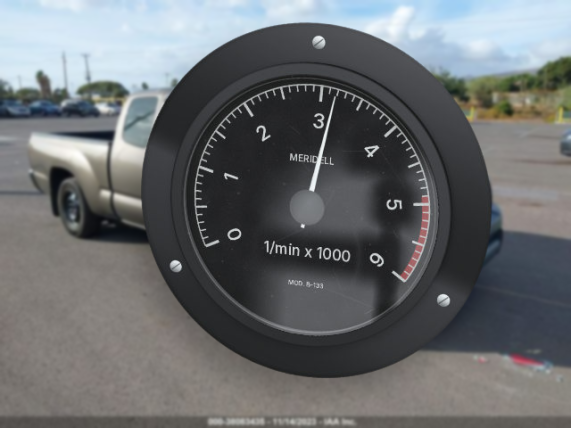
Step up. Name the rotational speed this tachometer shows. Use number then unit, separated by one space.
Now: 3200 rpm
